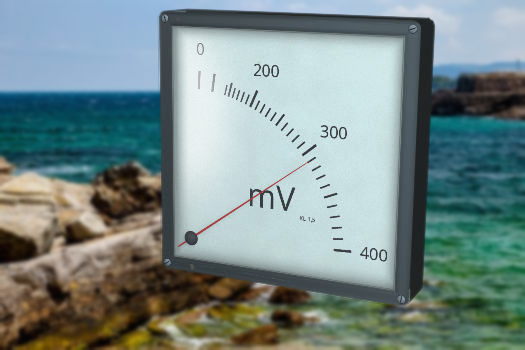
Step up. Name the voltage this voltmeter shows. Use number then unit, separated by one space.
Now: 310 mV
